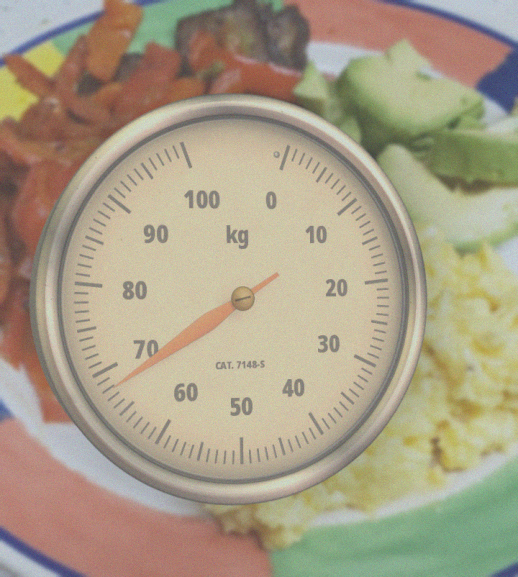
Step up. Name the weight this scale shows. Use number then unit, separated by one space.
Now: 68 kg
